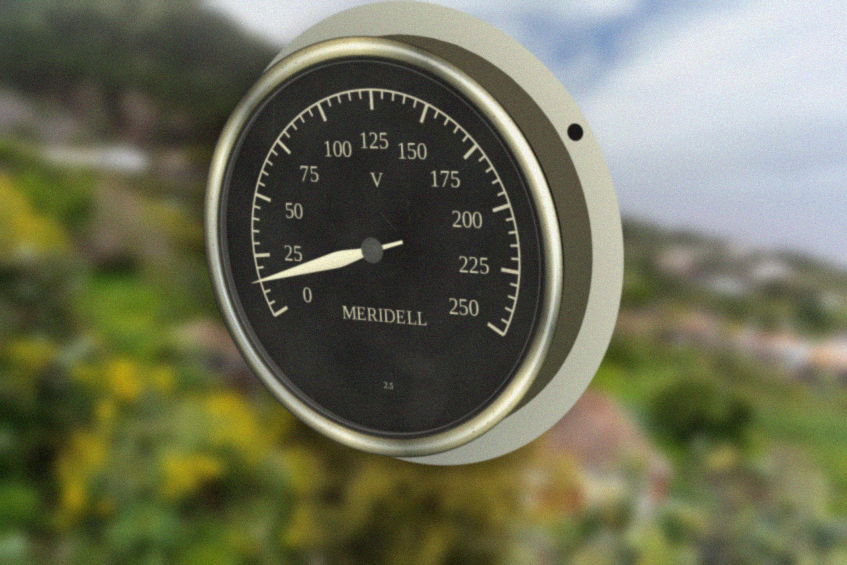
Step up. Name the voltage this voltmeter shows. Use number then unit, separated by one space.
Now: 15 V
